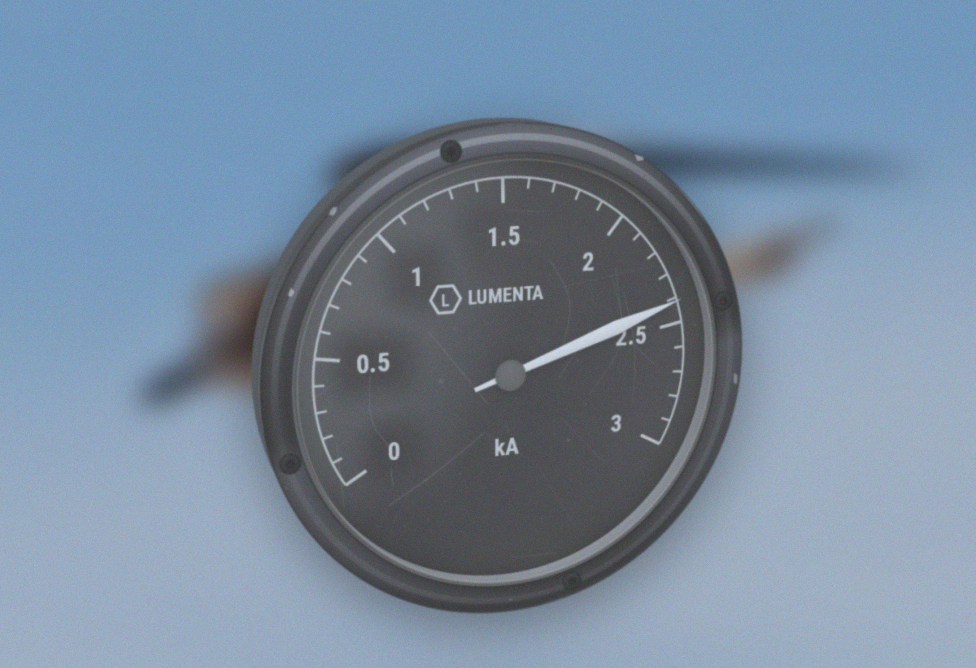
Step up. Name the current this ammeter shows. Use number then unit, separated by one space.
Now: 2.4 kA
